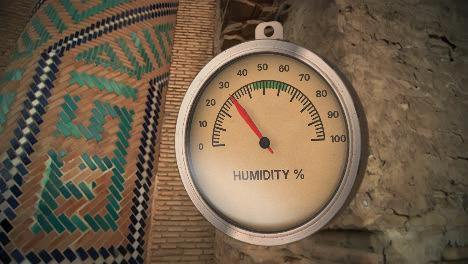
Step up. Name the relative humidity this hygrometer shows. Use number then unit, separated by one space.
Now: 30 %
